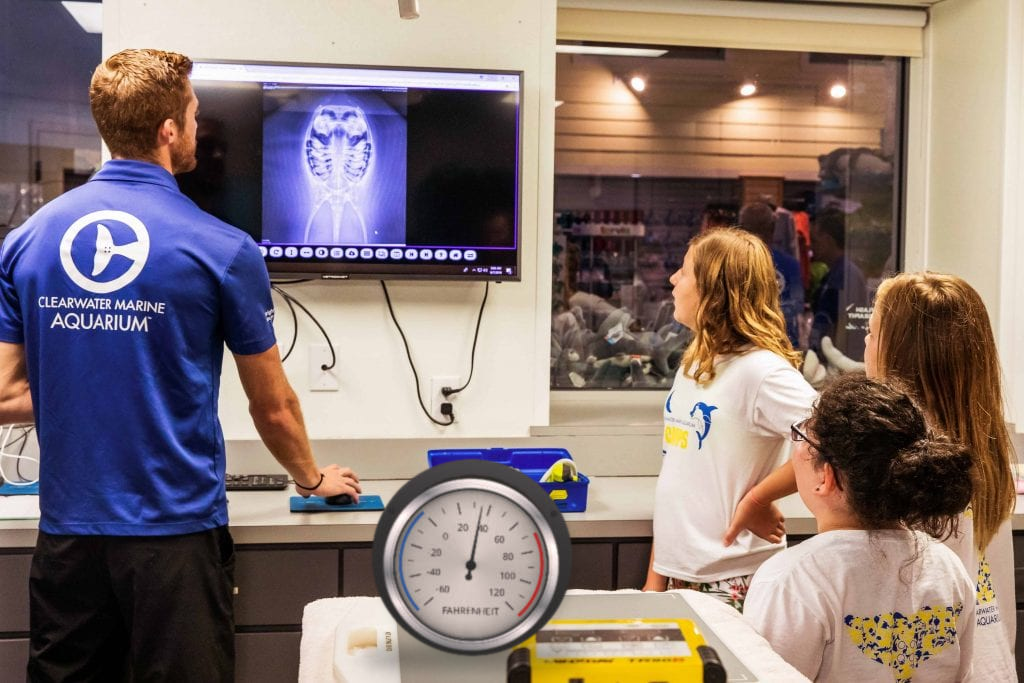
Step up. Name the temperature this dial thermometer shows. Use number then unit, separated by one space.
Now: 35 °F
